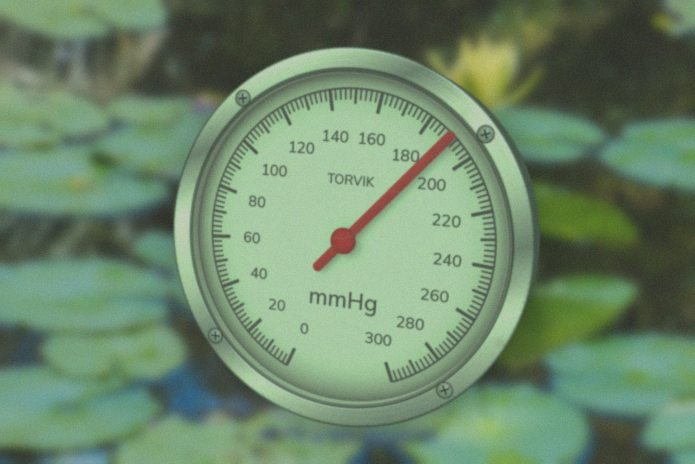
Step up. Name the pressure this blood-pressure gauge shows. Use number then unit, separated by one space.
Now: 190 mmHg
